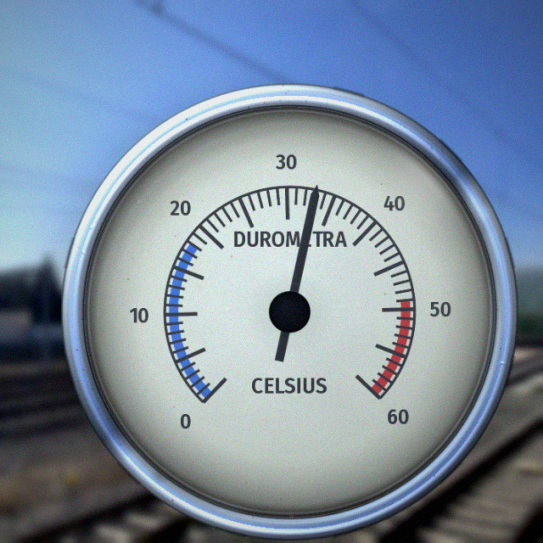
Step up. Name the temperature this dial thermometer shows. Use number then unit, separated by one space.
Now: 33 °C
